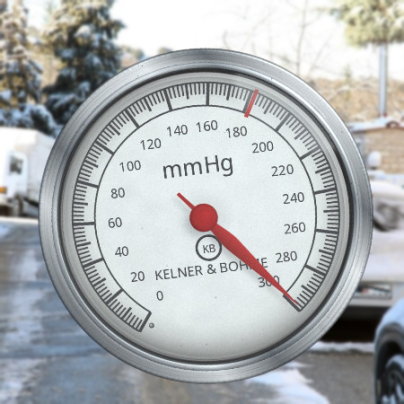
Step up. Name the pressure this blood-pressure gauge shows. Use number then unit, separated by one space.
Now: 298 mmHg
